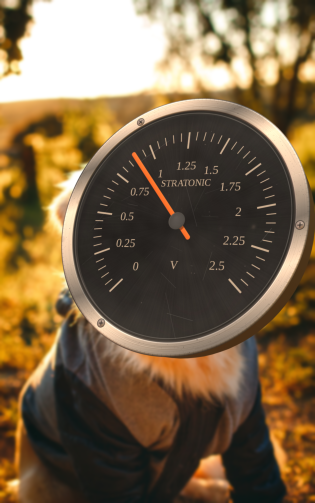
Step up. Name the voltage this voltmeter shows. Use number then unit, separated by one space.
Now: 0.9 V
